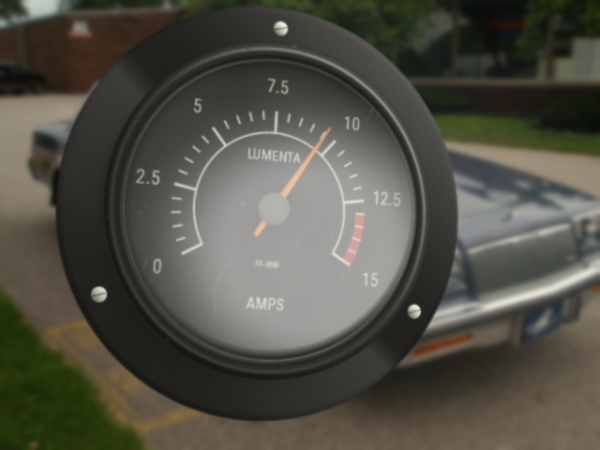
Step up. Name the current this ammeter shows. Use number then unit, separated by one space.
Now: 9.5 A
